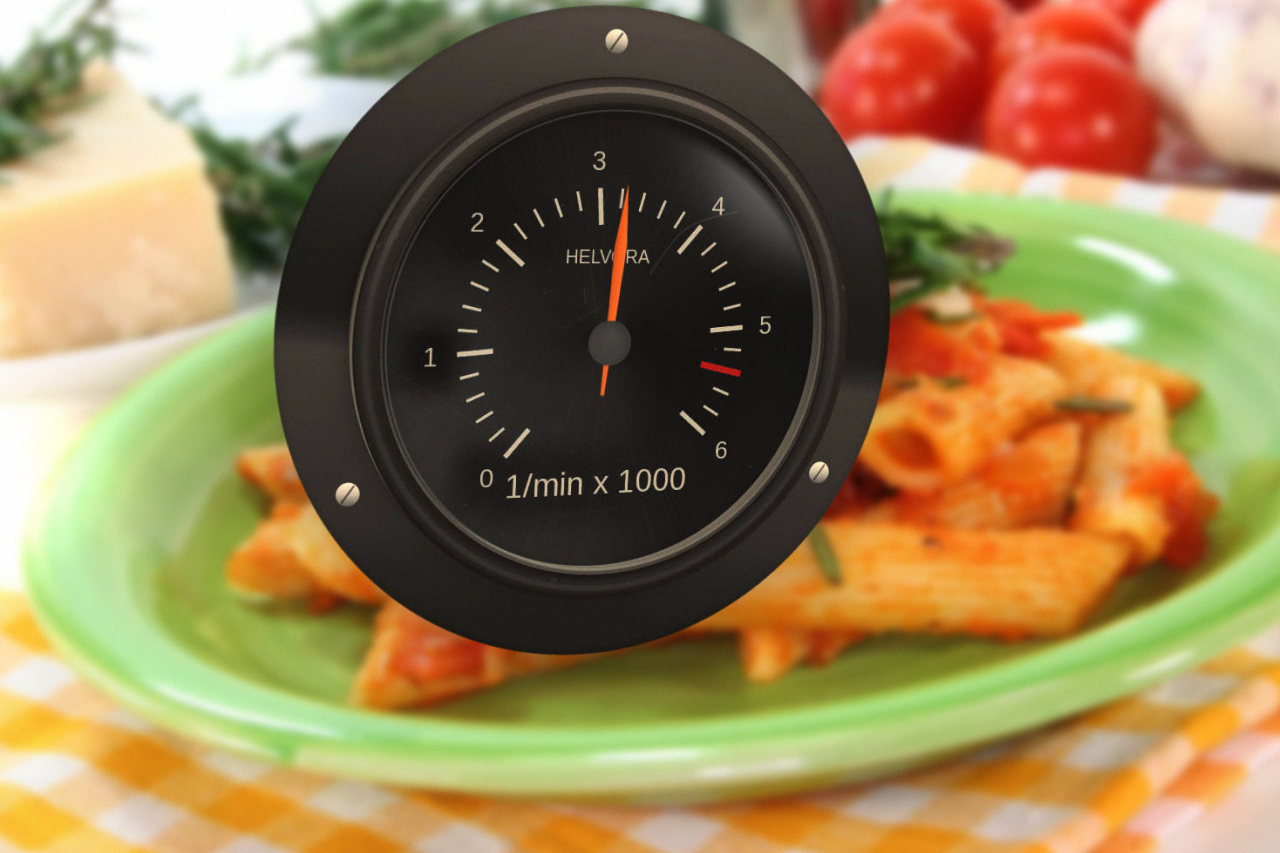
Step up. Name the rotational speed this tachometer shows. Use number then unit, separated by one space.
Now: 3200 rpm
